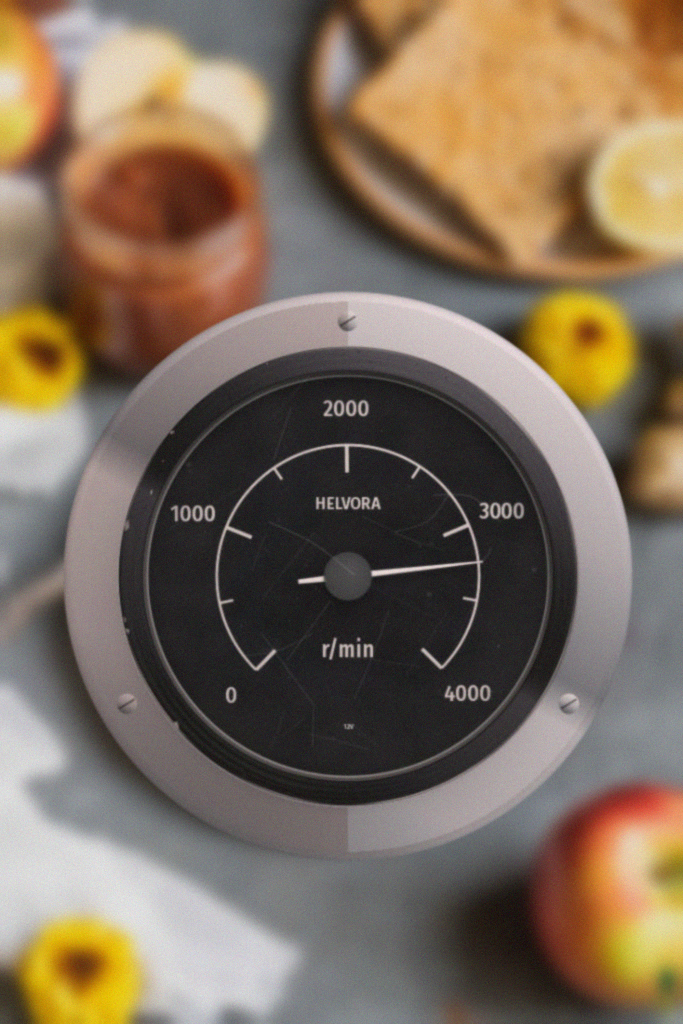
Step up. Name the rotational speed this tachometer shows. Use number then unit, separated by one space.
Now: 3250 rpm
